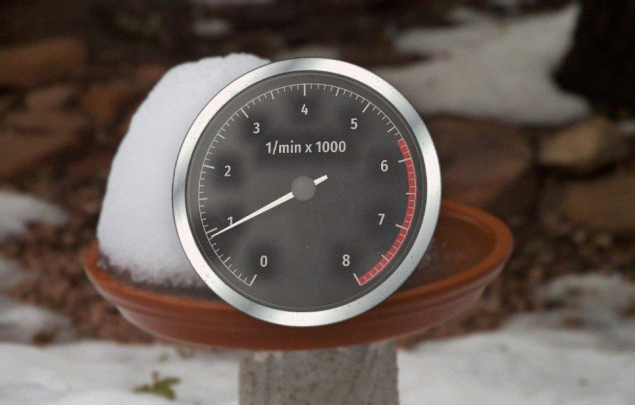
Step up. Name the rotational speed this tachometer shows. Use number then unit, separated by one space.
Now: 900 rpm
